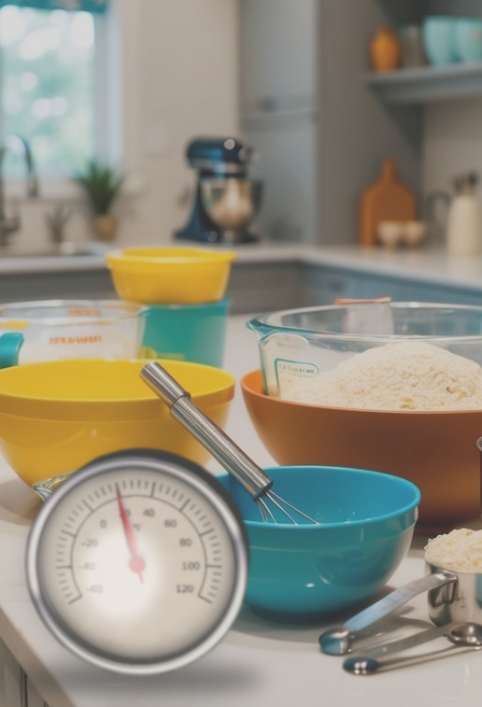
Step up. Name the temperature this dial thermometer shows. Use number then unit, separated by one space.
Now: 20 °F
